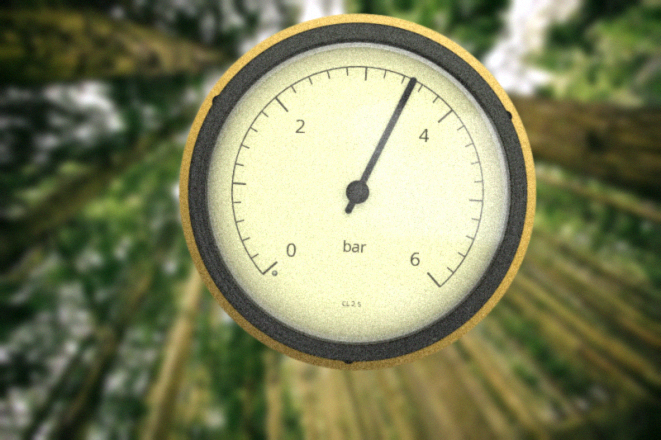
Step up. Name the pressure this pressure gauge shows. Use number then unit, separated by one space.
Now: 3.5 bar
